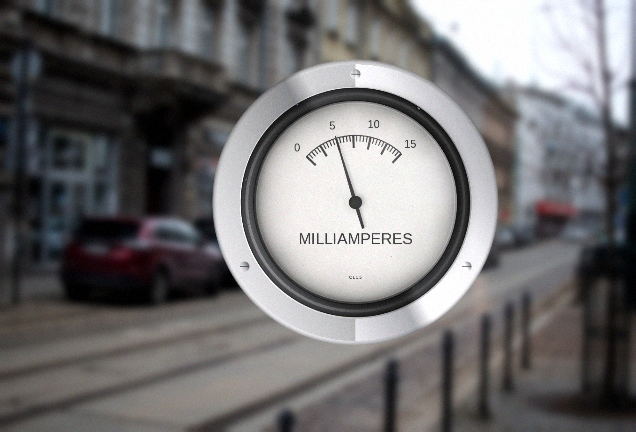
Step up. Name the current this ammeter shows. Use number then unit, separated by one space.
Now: 5 mA
